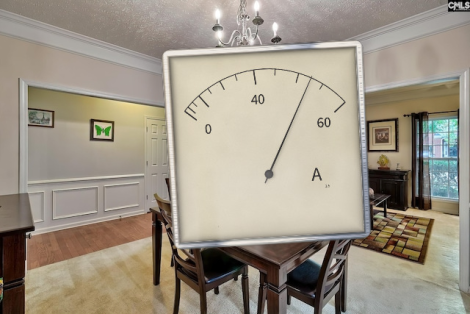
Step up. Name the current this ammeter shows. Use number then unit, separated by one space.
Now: 52.5 A
